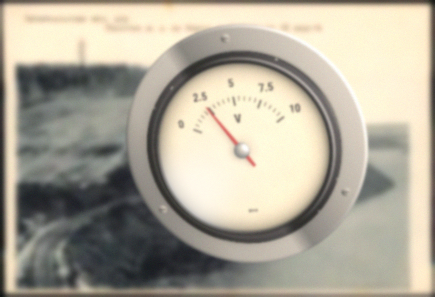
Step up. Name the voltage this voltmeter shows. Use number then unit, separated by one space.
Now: 2.5 V
